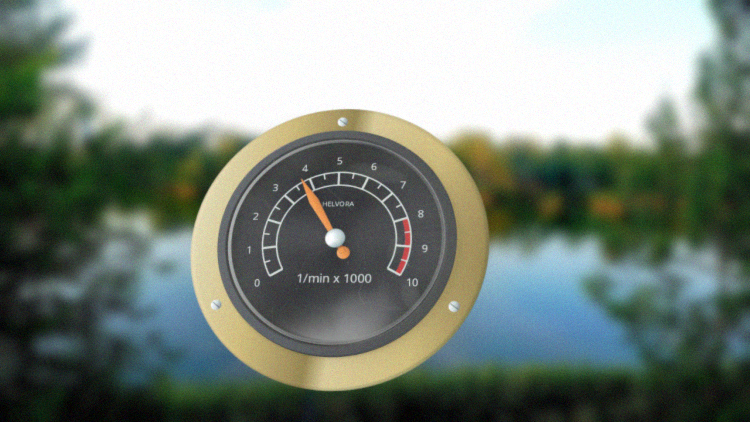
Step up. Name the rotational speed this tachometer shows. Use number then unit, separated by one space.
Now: 3750 rpm
